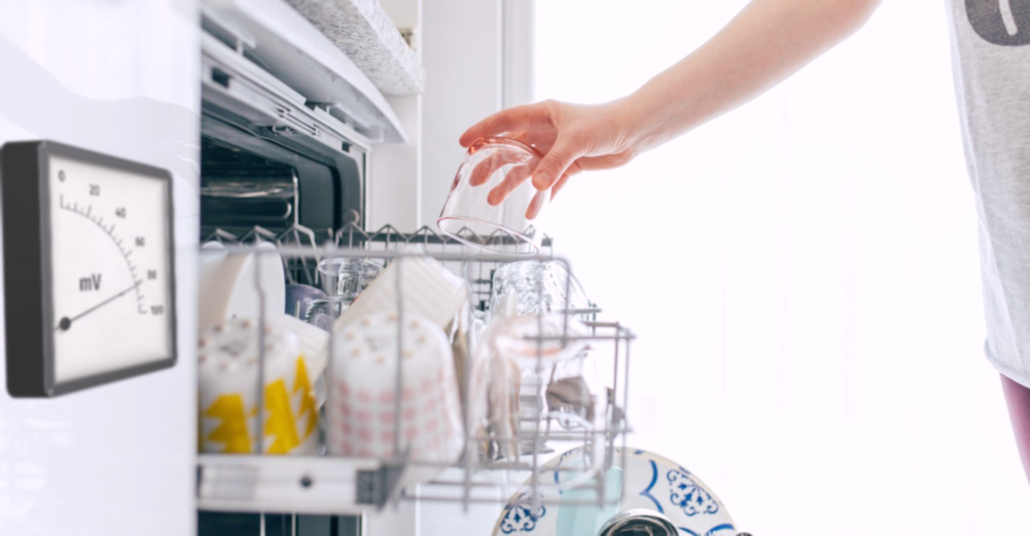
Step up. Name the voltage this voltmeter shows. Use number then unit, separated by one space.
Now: 80 mV
